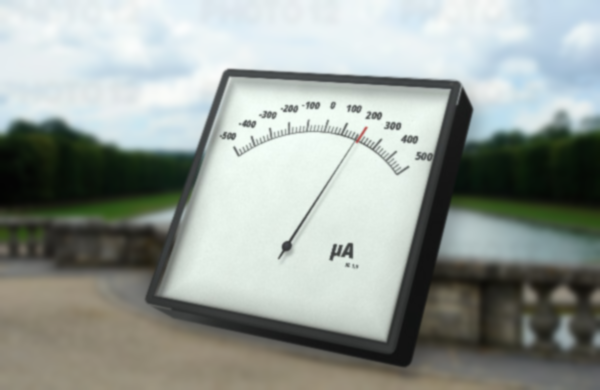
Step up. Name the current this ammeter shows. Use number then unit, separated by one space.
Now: 200 µA
